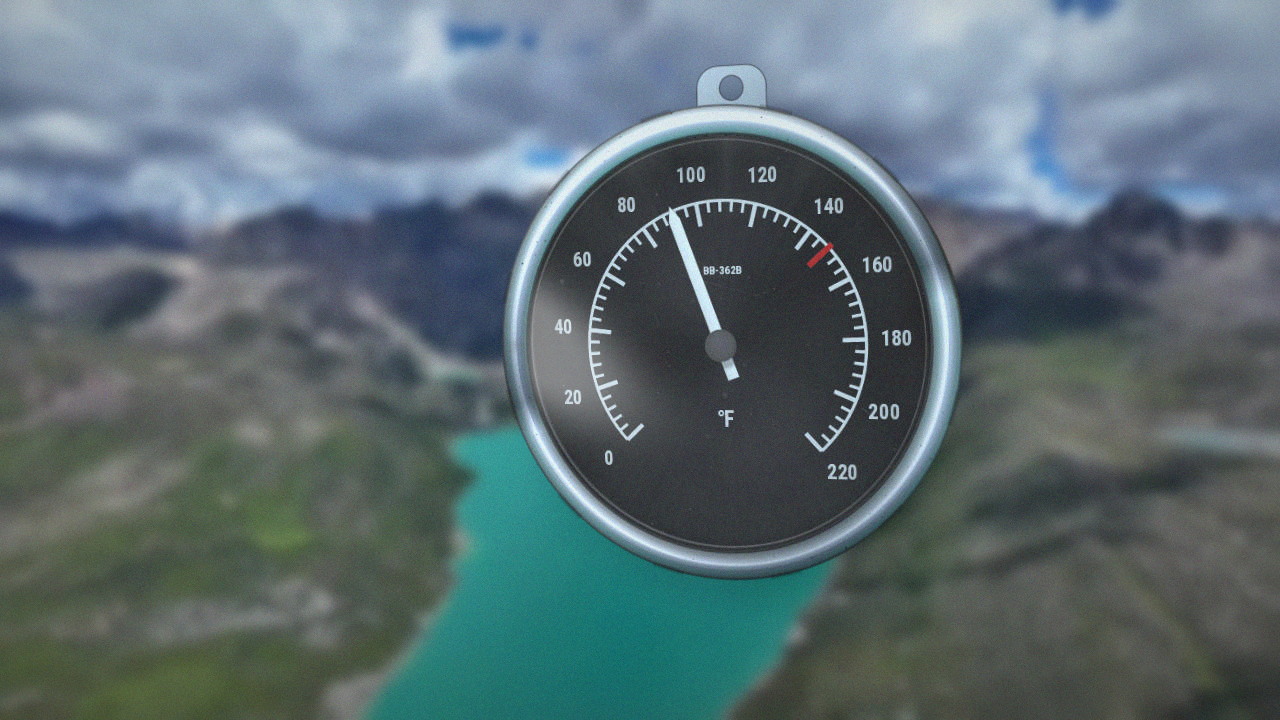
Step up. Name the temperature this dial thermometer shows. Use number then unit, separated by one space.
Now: 92 °F
